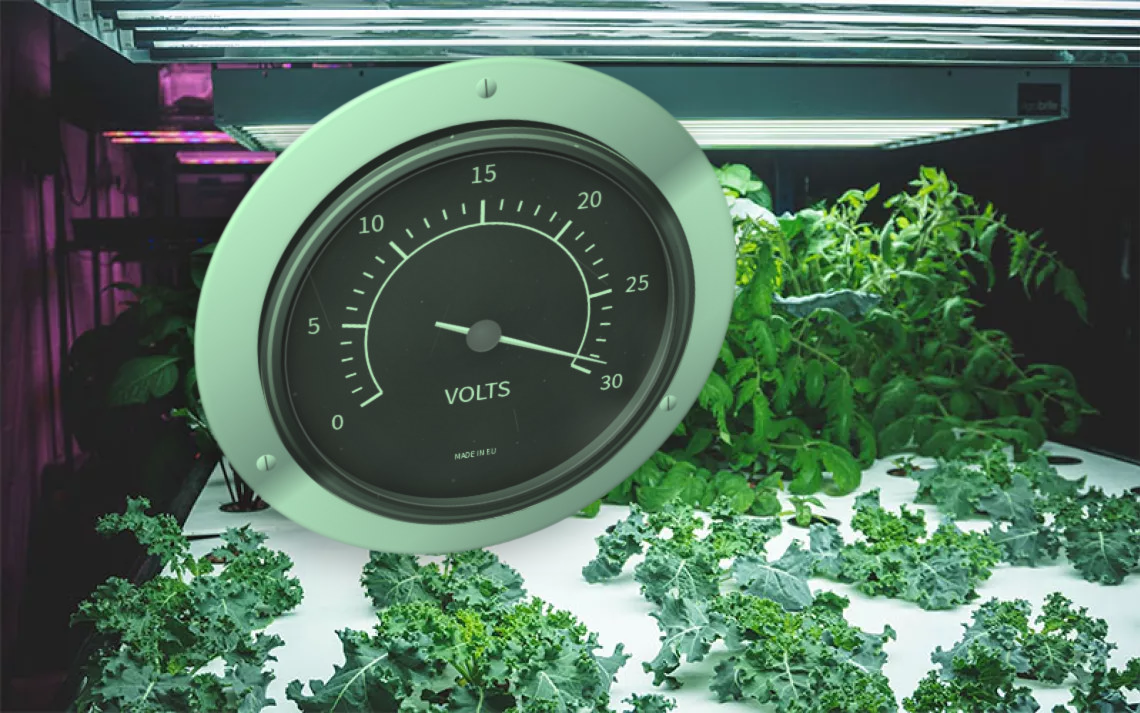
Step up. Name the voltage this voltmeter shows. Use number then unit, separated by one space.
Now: 29 V
